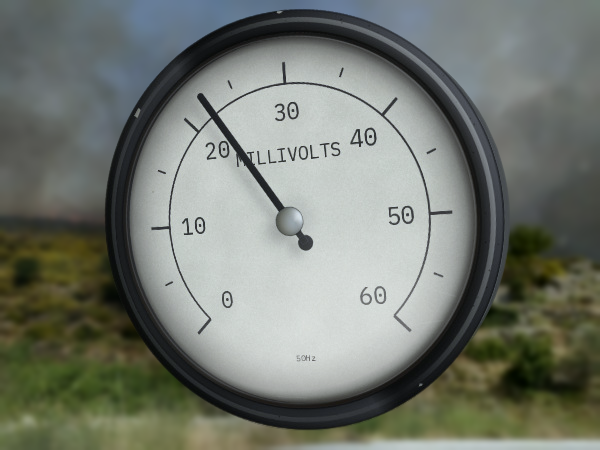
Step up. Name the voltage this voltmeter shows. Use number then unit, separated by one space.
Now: 22.5 mV
